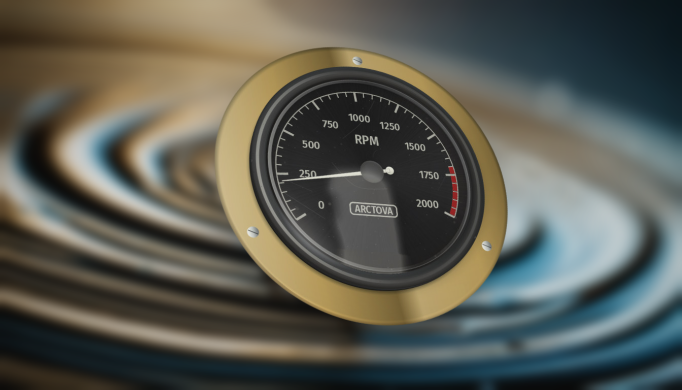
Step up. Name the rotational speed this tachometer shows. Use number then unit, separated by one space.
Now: 200 rpm
